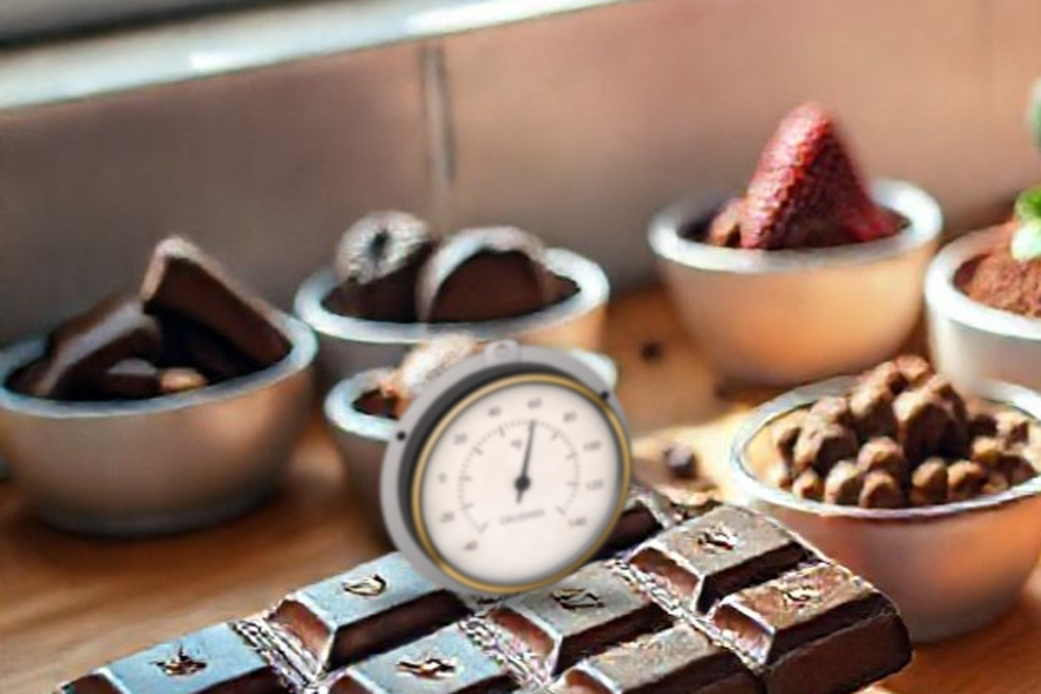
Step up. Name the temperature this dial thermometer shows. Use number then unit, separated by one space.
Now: 60 °F
